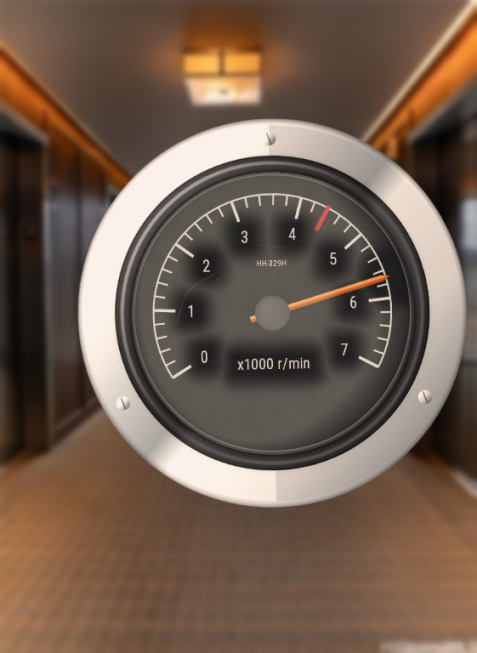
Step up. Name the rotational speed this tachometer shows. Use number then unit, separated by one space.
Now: 5700 rpm
